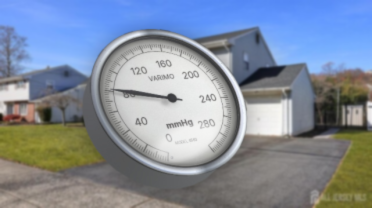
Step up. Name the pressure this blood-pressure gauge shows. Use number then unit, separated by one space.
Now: 80 mmHg
